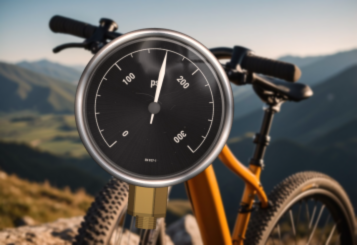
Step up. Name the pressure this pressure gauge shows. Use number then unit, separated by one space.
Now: 160 psi
